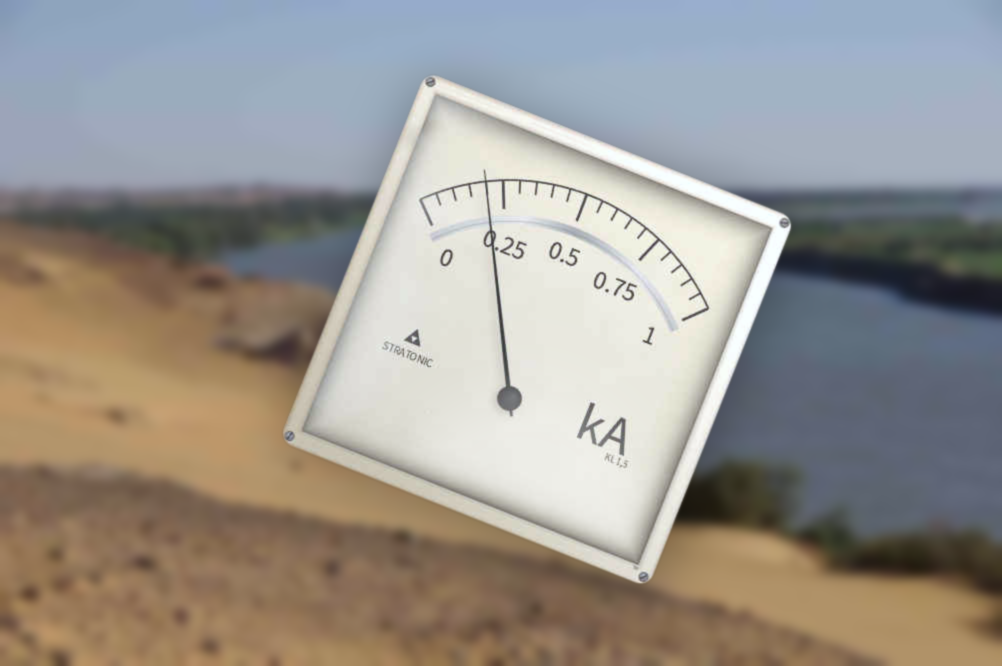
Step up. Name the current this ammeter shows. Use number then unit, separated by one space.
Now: 0.2 kA
